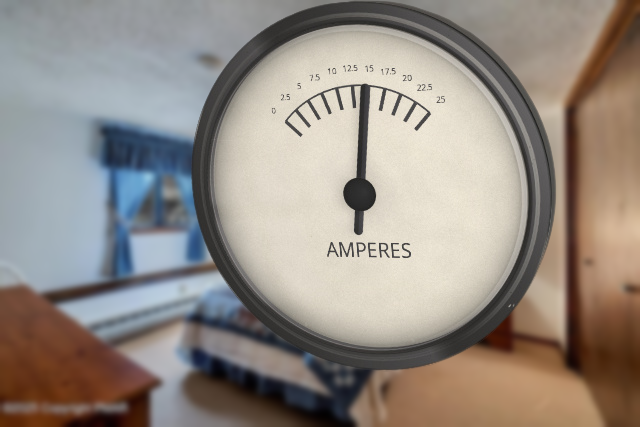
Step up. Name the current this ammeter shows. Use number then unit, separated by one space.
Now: 15 A
